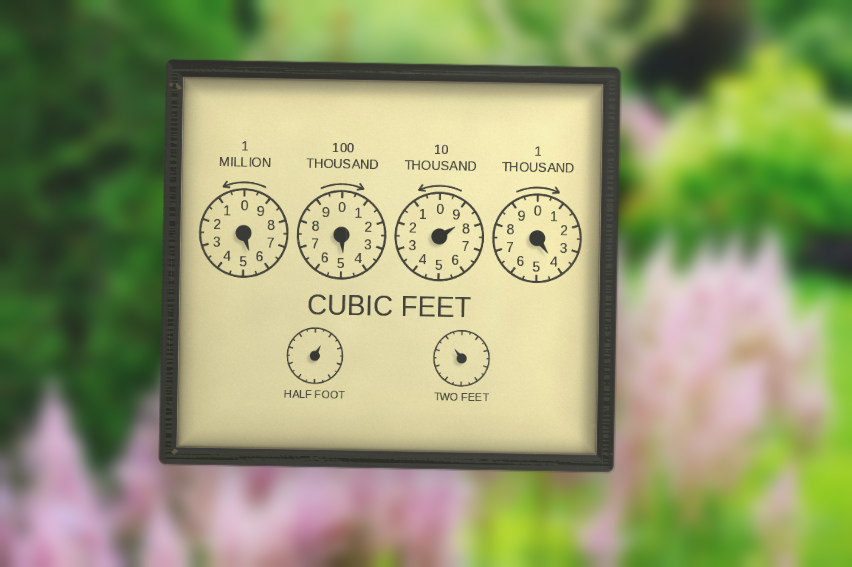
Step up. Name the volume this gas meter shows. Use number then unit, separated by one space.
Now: 548400 ft³
